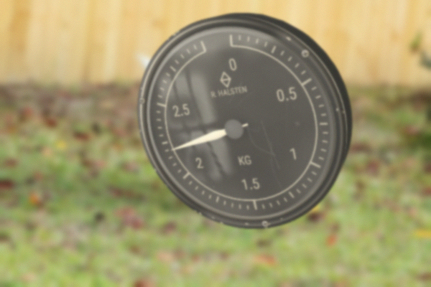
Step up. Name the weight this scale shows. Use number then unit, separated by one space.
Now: 2.2 kg
